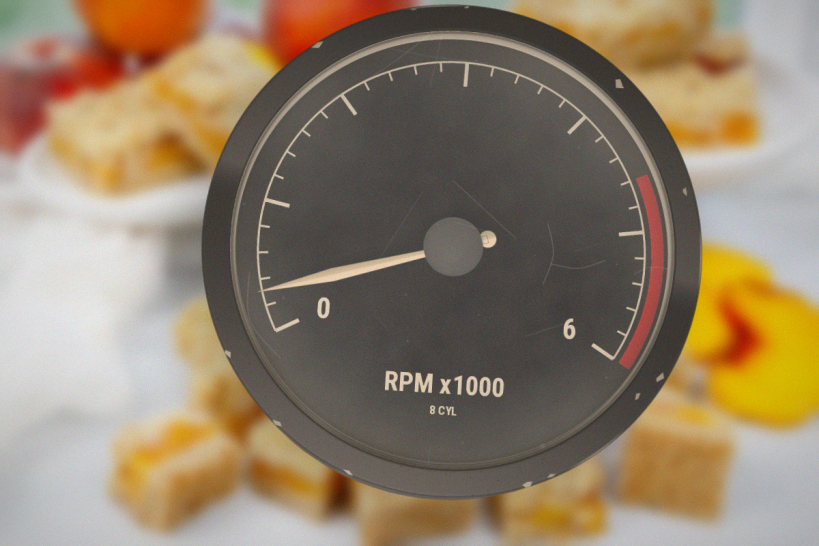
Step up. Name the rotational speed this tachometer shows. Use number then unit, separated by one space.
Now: 300 rpm
